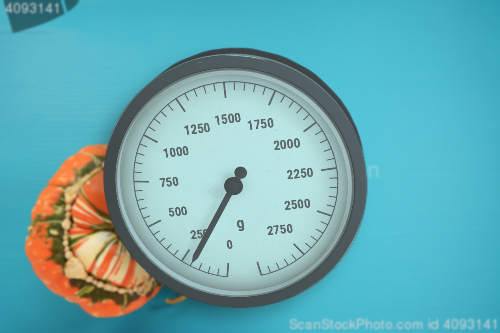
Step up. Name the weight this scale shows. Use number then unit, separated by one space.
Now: 200 g
